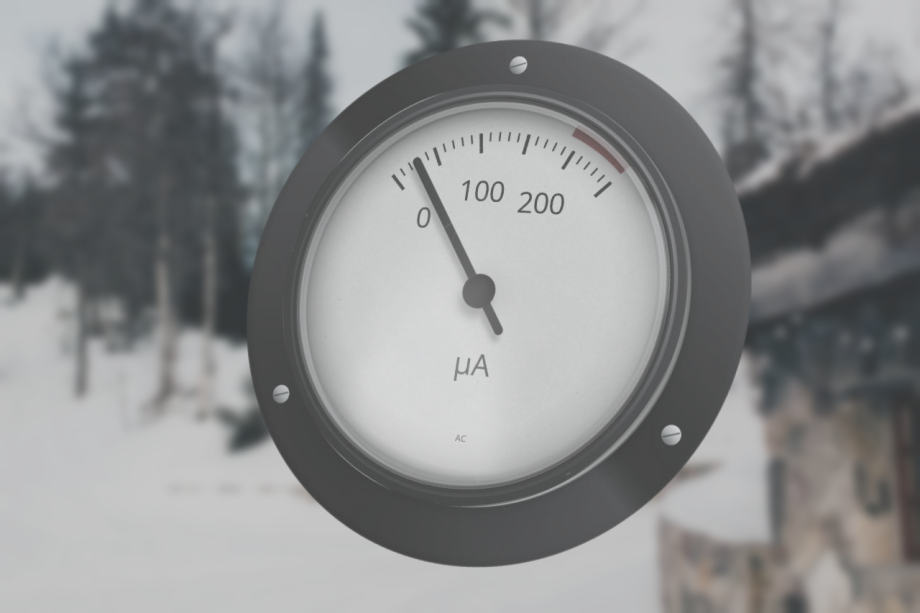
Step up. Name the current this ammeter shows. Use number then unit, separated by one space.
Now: 30 µA
